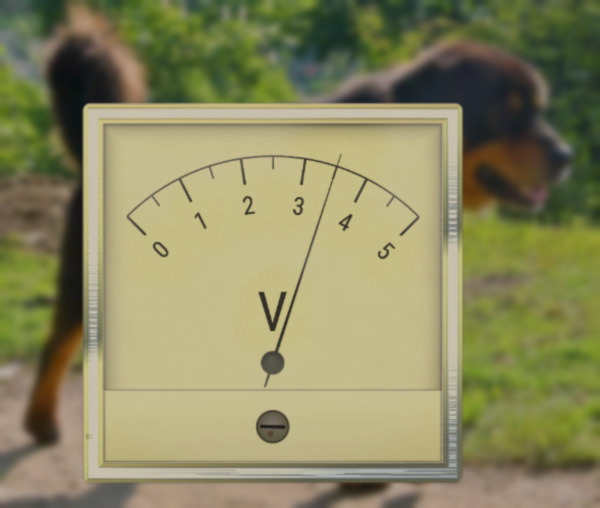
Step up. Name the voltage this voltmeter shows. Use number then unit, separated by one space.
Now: 3.5 V
